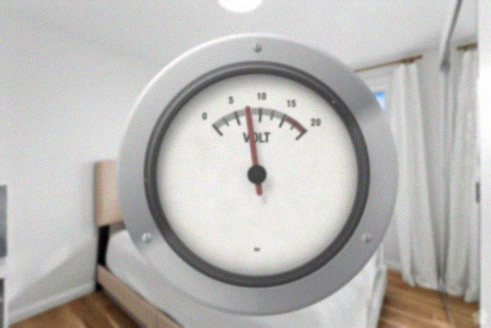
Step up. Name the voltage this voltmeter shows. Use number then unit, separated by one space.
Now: 7.5 V
